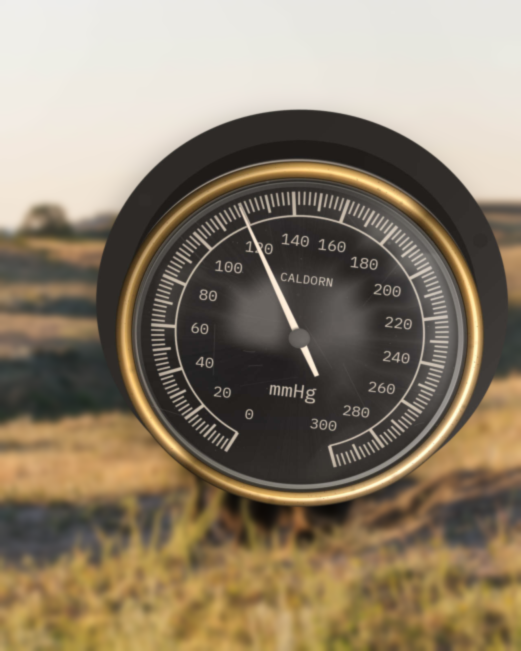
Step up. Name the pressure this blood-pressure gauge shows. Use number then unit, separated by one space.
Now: 120 mmHg
